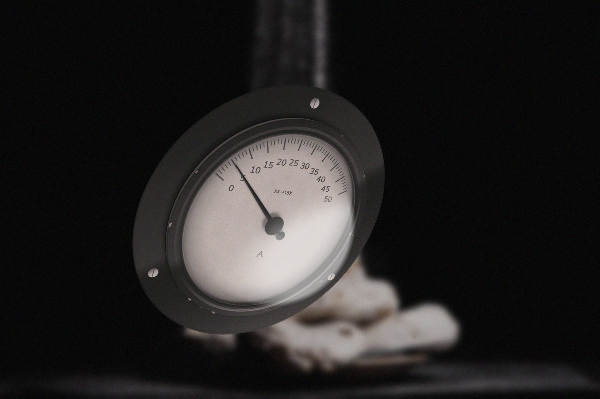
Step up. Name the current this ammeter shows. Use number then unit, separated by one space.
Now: 5 A
